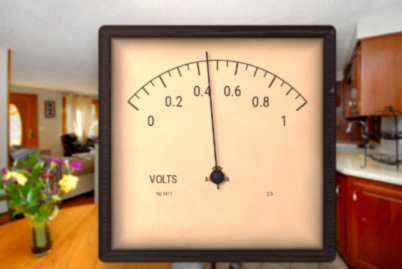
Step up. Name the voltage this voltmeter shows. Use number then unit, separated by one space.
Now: 0.45 V
